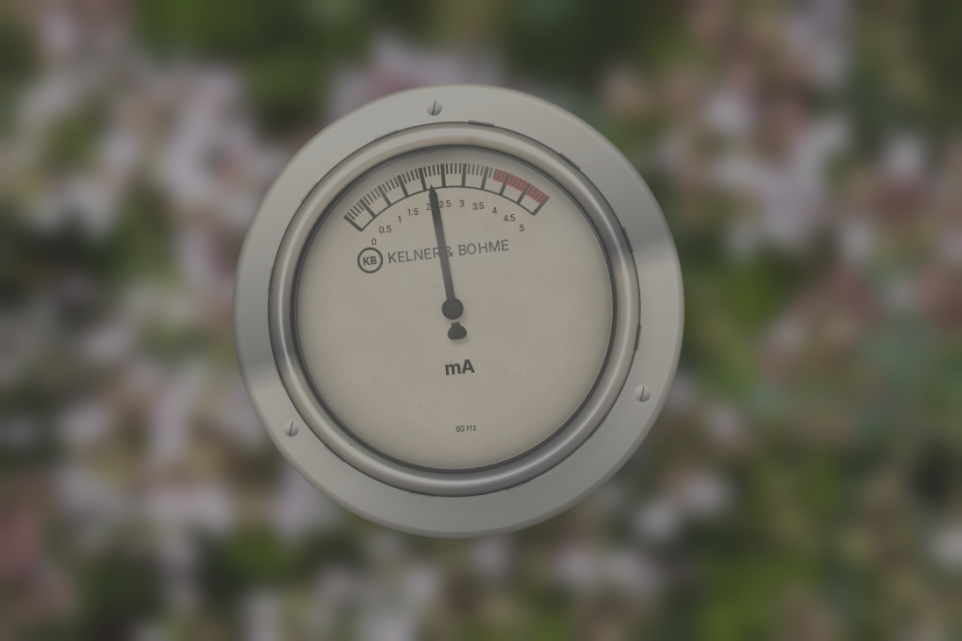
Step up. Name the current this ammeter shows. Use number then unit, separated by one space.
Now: 2.2 mA
